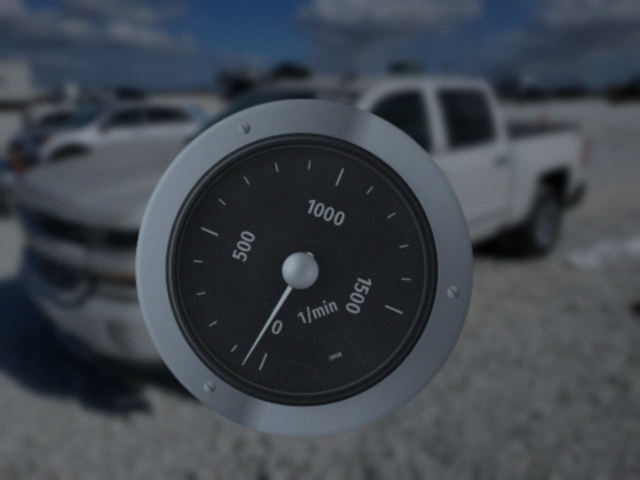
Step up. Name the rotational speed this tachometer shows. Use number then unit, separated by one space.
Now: 50 rpm
